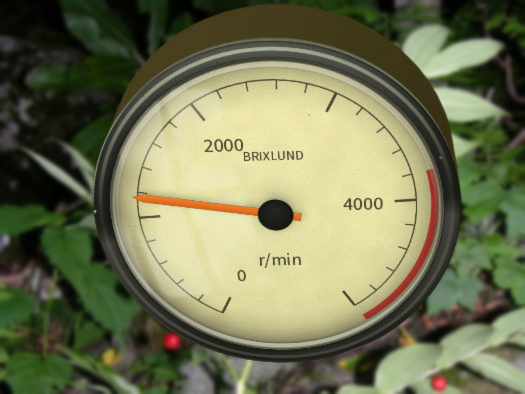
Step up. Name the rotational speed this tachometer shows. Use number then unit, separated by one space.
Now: 1200 rpm
